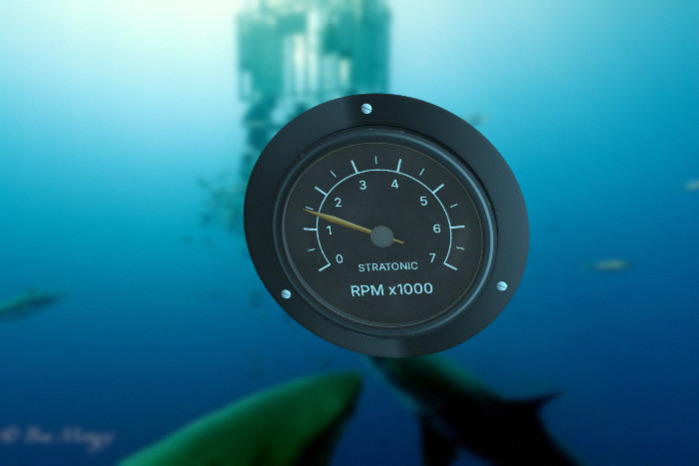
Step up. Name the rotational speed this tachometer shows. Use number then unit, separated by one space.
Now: 1500 rpm
